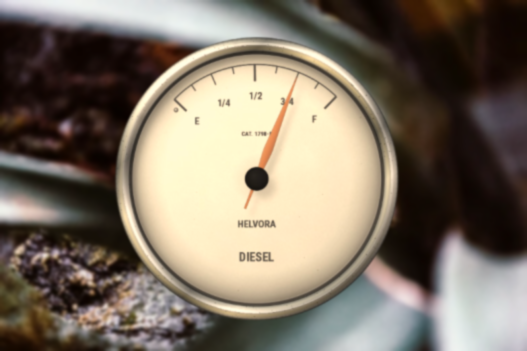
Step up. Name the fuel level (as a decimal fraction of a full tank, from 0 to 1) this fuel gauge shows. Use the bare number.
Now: 0.75
